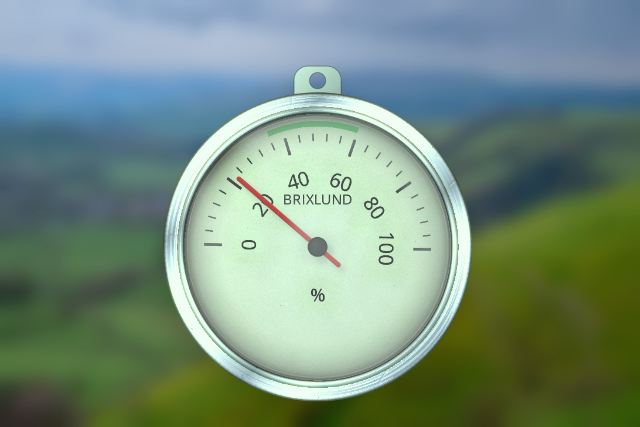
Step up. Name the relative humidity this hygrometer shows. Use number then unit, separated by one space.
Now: 22 %
